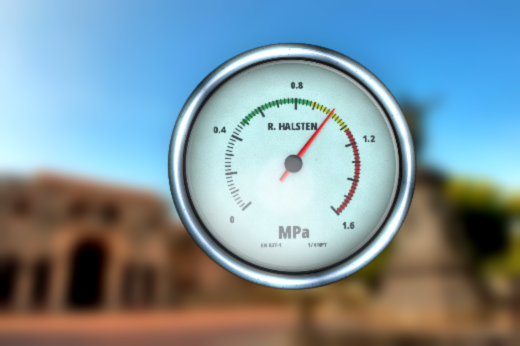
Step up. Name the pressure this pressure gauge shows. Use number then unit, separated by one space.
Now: 1 MPa
